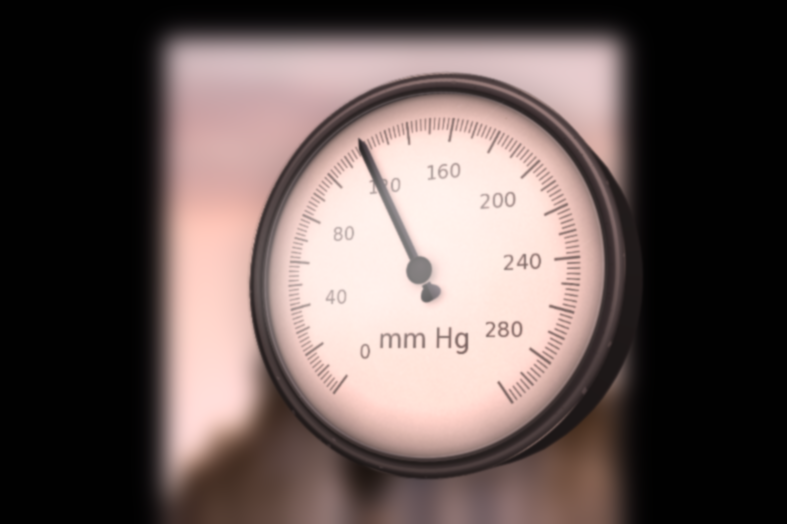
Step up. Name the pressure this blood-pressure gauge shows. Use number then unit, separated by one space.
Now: 120 mmHg
